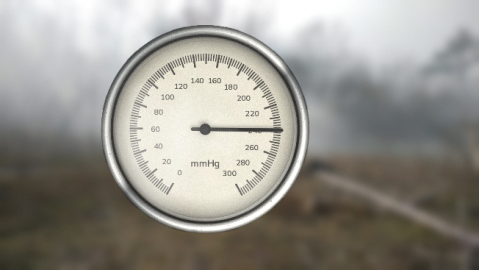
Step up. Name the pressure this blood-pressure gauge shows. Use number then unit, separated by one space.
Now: 240 mmHg
